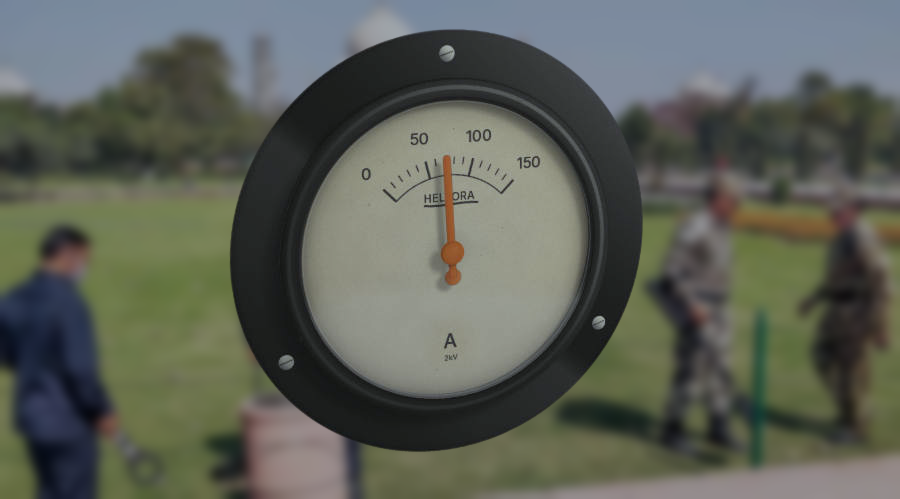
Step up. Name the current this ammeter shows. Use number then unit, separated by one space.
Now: 70 A
